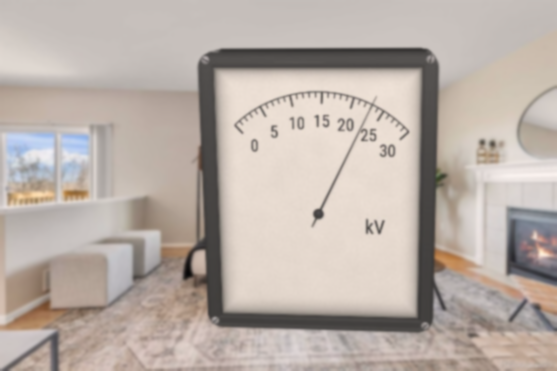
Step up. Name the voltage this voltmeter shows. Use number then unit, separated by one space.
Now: 23 kV
